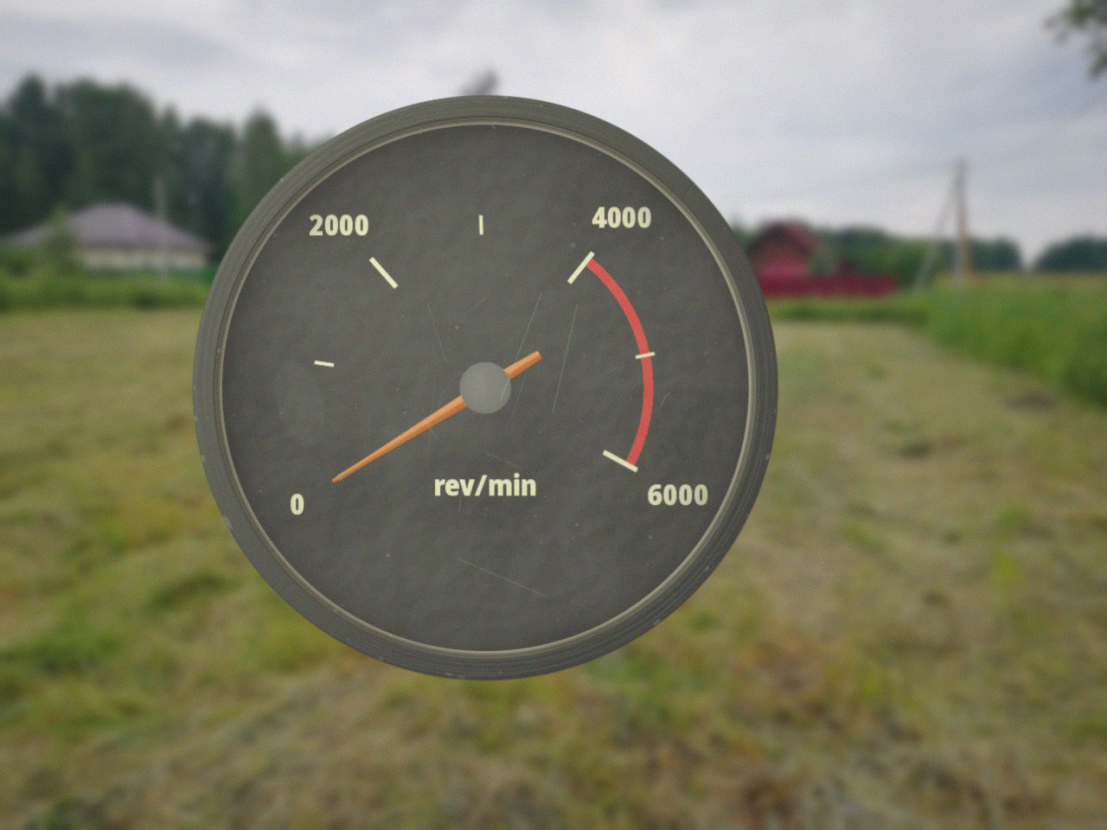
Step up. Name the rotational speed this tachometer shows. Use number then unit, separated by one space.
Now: 0 rpm
